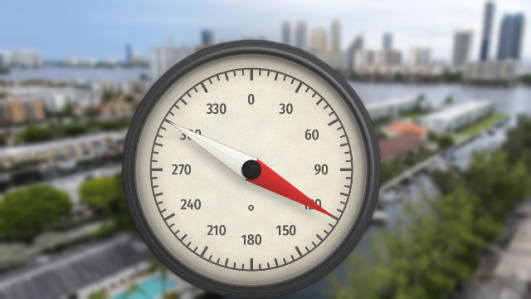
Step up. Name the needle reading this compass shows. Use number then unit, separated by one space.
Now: 120 °
